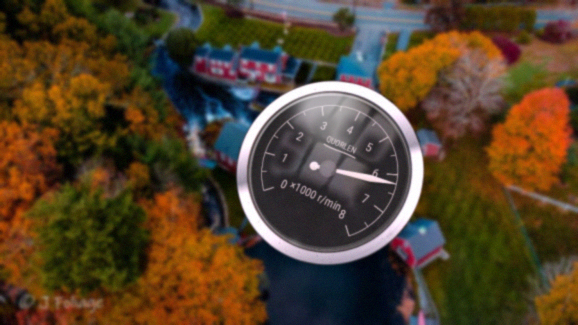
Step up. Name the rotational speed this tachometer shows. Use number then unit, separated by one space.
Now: 6250 rpm
